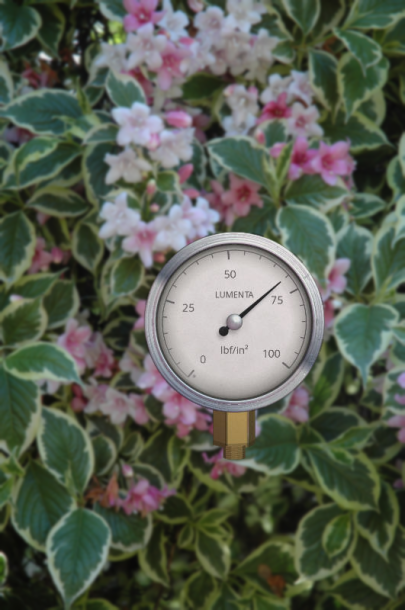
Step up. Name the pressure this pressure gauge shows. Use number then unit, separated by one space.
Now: 70 psi
